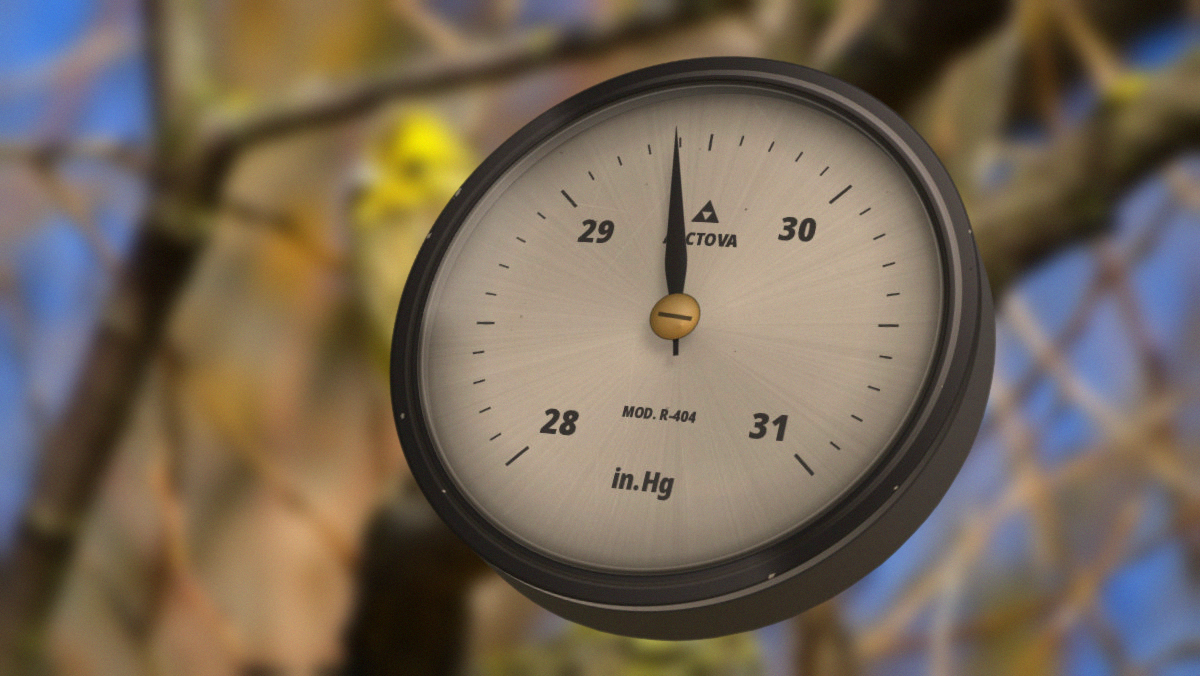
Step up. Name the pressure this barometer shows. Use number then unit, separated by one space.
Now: 29.4 inHg
